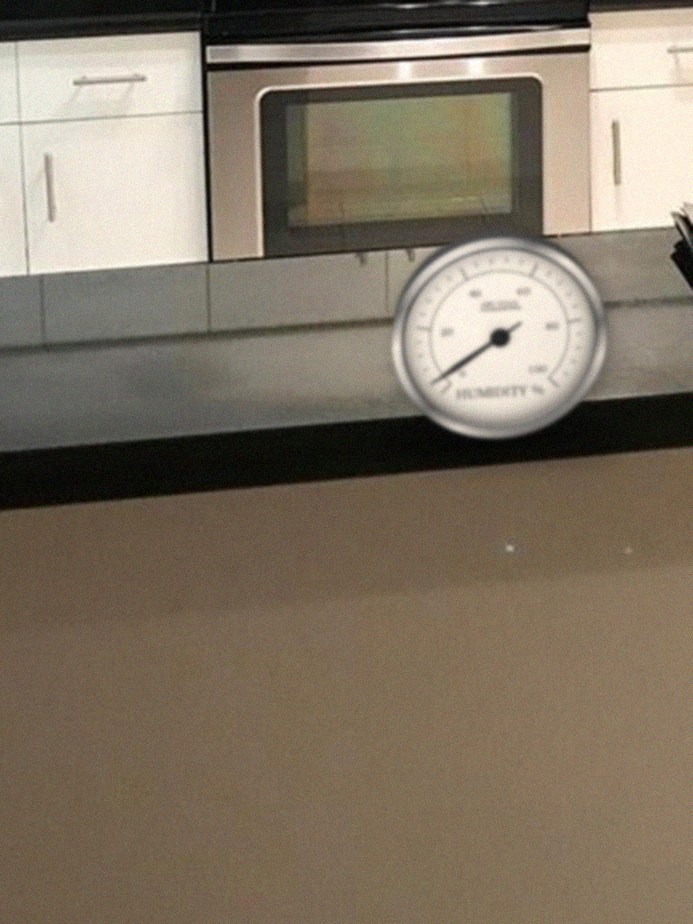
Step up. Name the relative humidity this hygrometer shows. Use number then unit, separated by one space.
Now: 4 %
